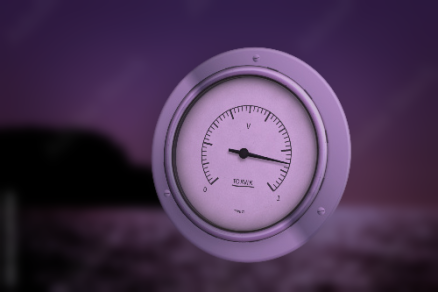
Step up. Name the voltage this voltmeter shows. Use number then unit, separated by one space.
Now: 0.86 V
